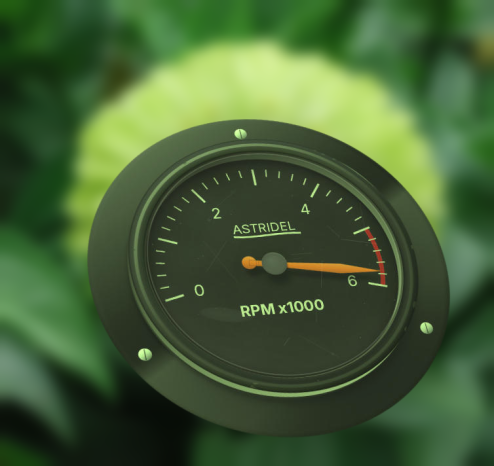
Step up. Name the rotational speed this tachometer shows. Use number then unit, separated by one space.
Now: 5800 rpm
